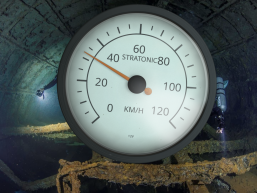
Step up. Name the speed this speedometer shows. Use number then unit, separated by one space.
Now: 32.5 km/h
